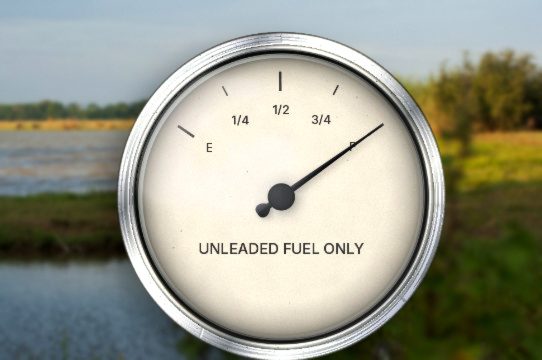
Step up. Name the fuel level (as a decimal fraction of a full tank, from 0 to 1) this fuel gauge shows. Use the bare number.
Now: 1
